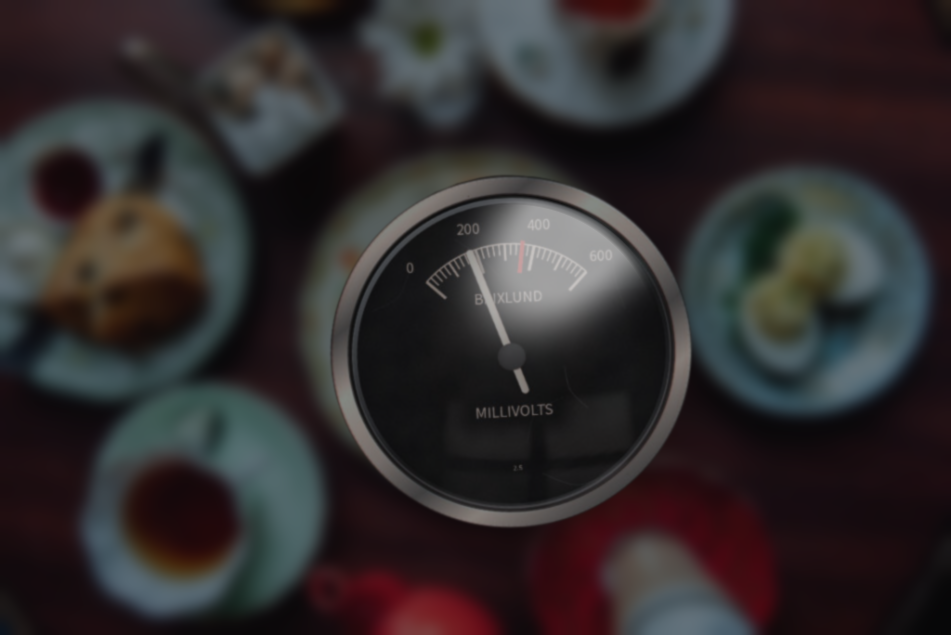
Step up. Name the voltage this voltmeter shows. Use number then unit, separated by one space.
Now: 180 mV
